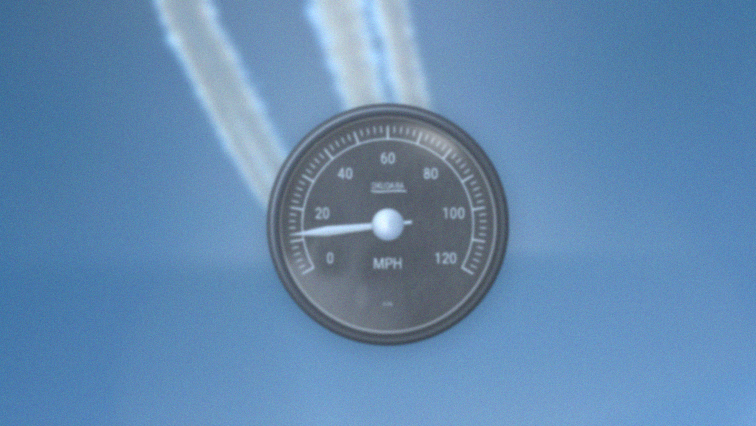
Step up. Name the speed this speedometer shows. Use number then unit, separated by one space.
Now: 12 mph
